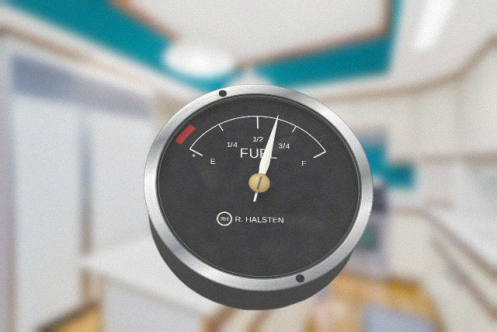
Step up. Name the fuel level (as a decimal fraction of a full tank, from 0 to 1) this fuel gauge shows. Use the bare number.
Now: 0.625
